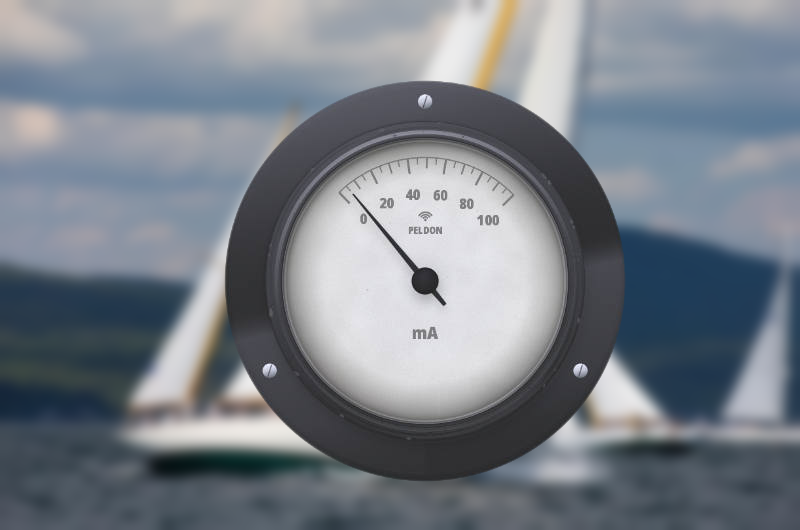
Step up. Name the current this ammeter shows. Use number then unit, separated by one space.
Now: 5 mA
